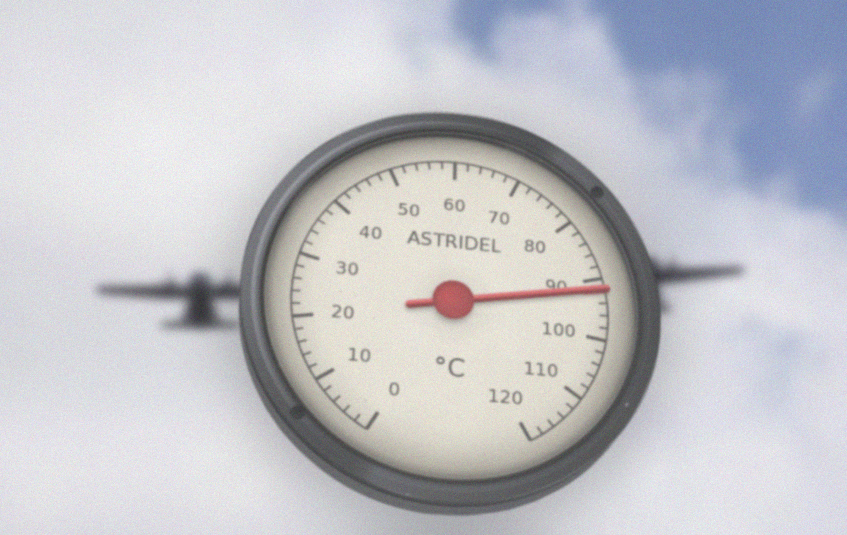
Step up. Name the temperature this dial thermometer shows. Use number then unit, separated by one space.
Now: 92 °C
